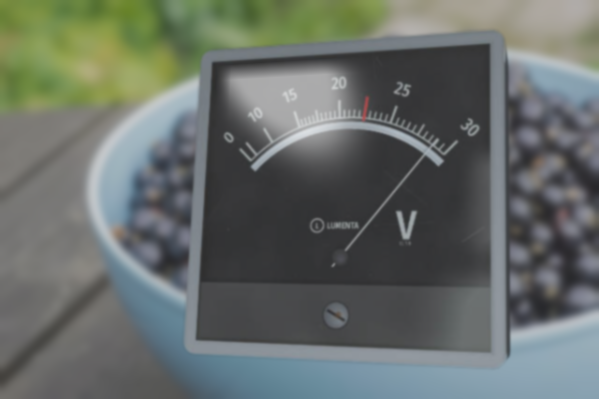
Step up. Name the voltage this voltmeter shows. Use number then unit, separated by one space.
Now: 29 V
